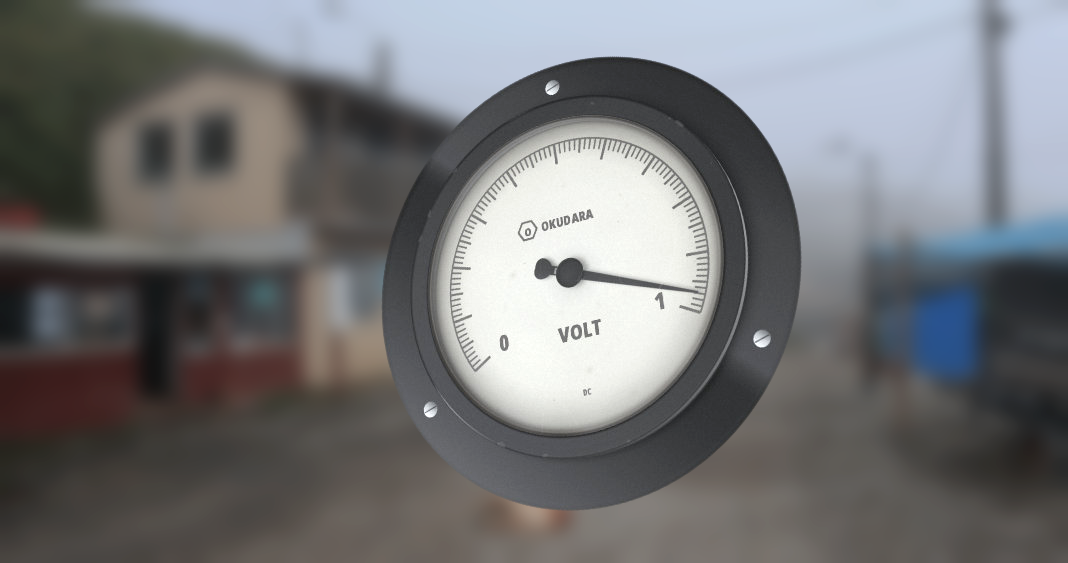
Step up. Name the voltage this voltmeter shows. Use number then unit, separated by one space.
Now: 0.97 V
